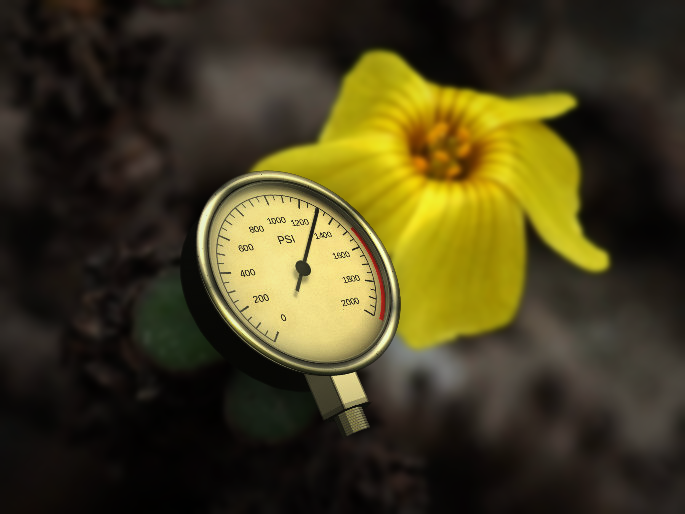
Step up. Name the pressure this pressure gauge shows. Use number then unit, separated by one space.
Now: 1300 psi
